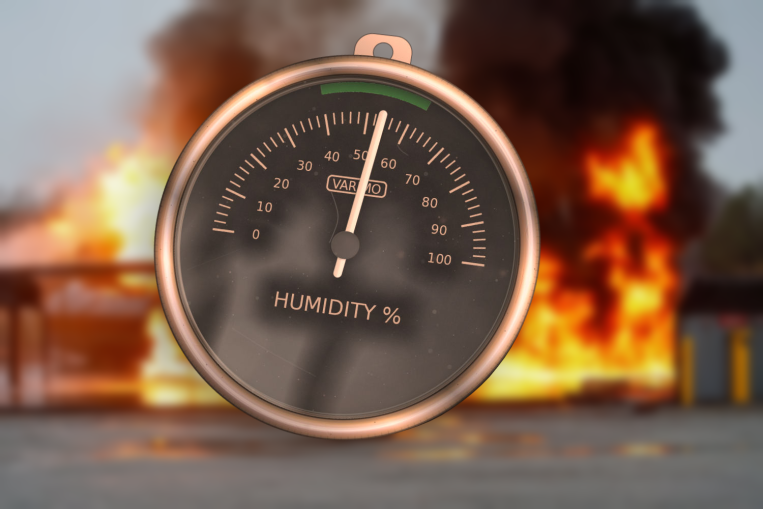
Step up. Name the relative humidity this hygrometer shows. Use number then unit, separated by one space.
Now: 54 %
